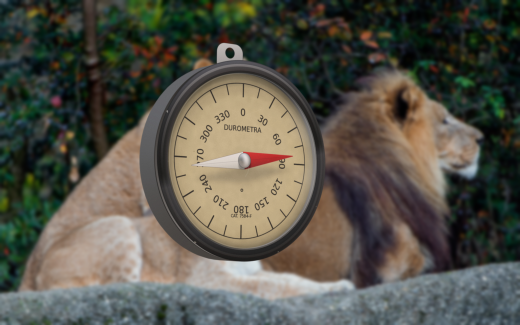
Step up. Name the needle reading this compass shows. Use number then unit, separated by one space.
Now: 82.5 °
